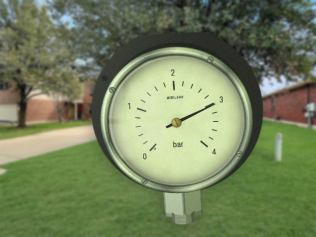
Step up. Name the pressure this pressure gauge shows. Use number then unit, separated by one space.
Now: 3 bar
